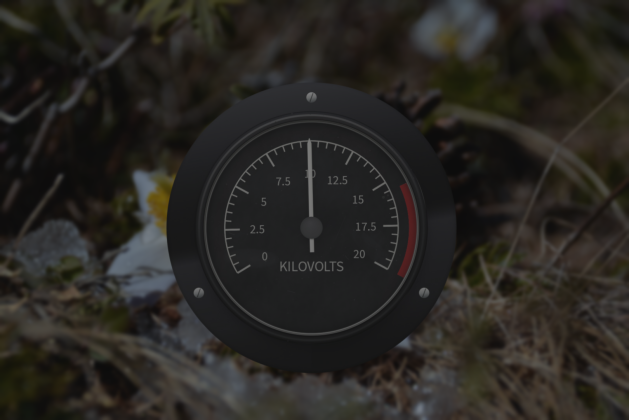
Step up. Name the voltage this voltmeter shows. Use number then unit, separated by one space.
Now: 10 kV
